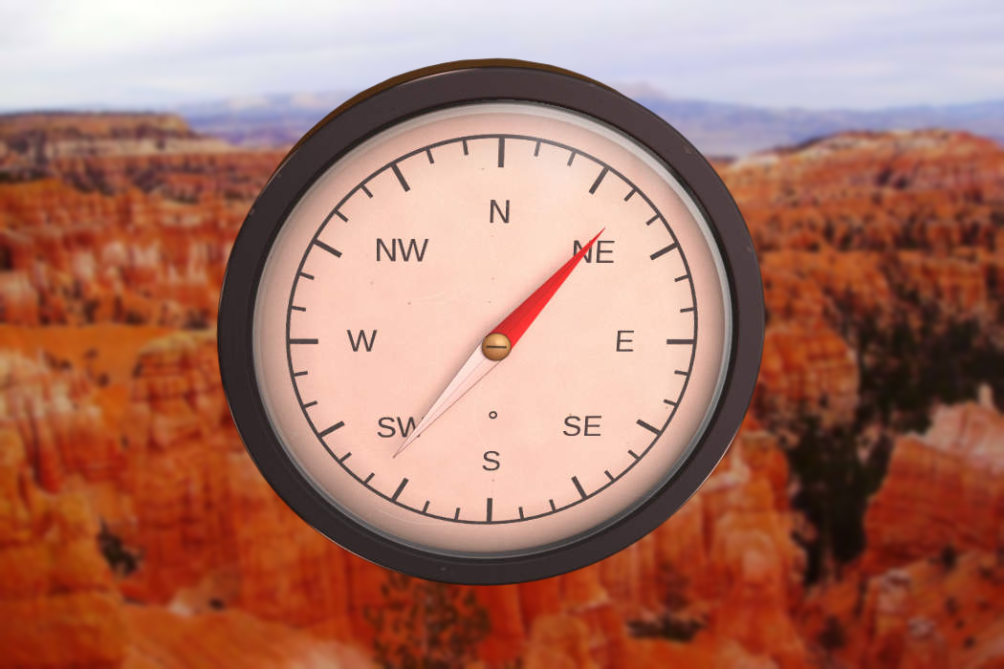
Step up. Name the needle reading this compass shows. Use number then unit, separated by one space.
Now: 40 °
